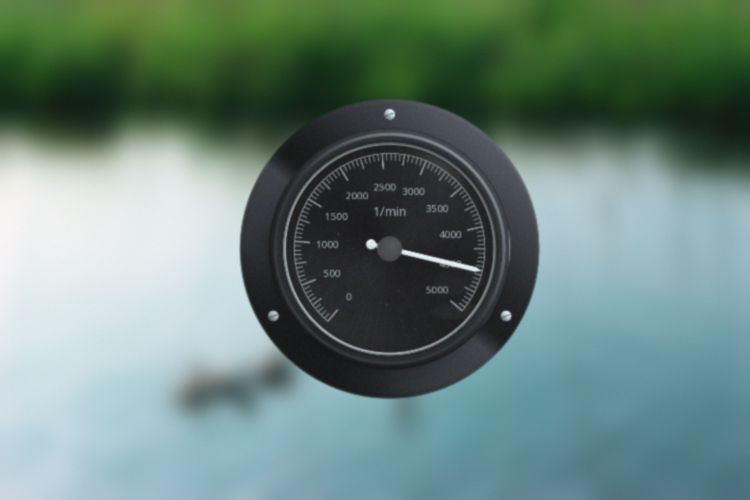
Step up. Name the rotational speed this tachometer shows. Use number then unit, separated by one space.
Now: 4500 rpm
